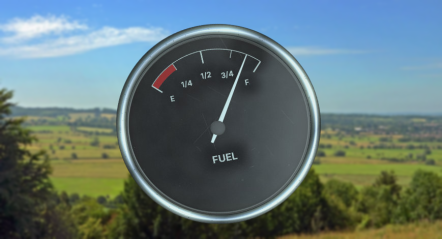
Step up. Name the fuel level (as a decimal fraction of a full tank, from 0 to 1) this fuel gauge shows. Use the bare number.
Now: 0.875
